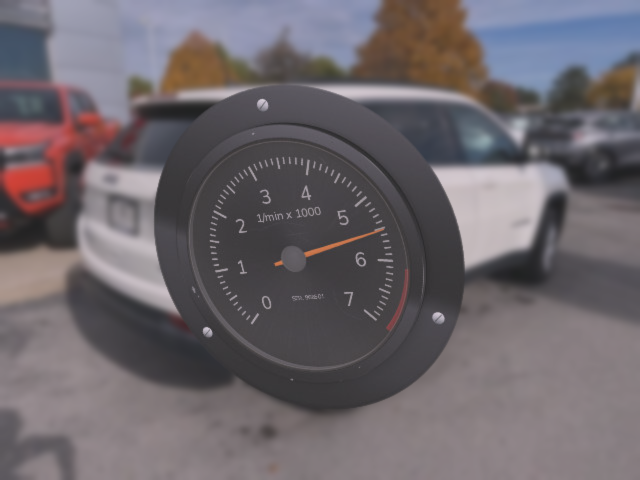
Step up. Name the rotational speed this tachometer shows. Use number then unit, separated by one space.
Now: 5500 rpm
